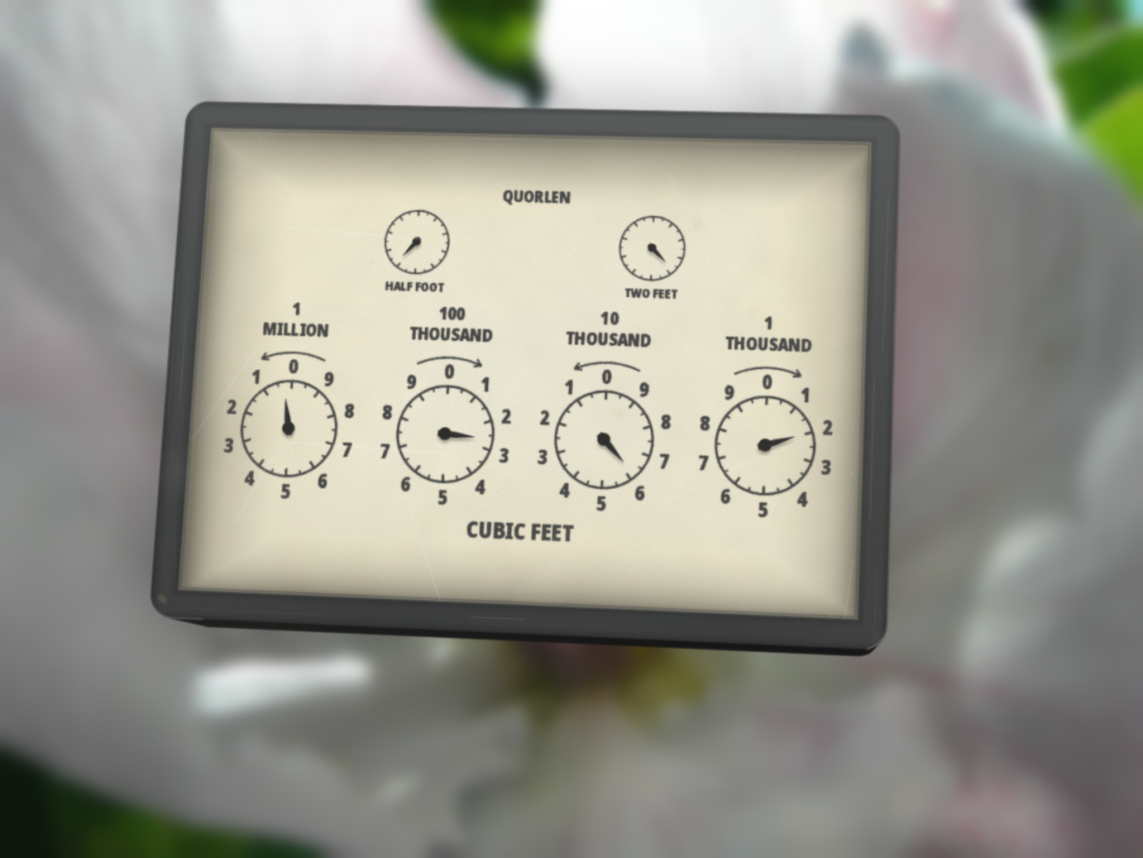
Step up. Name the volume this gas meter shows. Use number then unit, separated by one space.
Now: 26200 ft³
